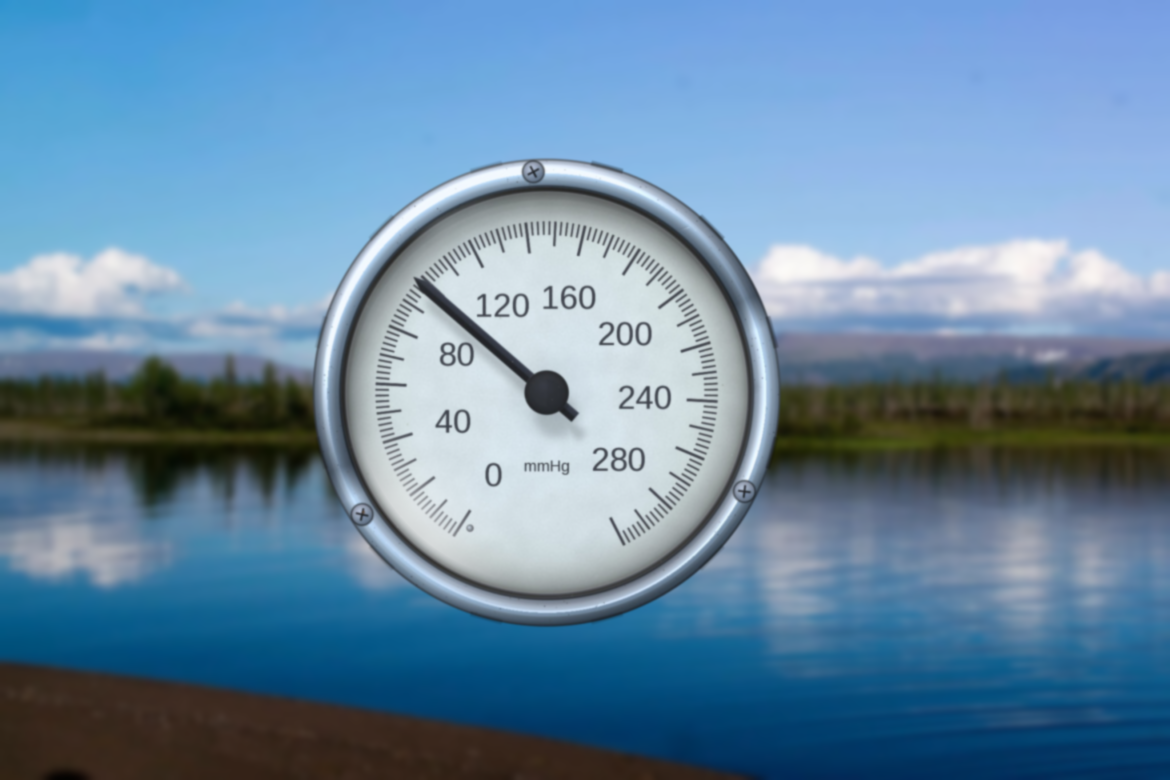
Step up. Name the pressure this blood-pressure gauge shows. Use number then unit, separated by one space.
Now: 98 mmHg
